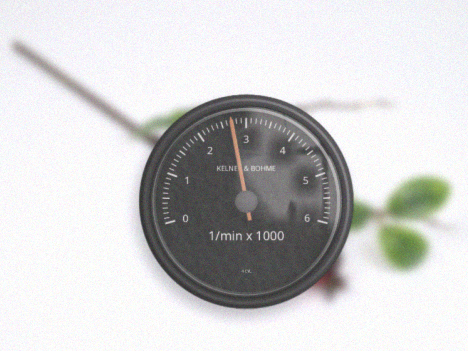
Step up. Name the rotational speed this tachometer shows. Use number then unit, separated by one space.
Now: 2700 rpm
